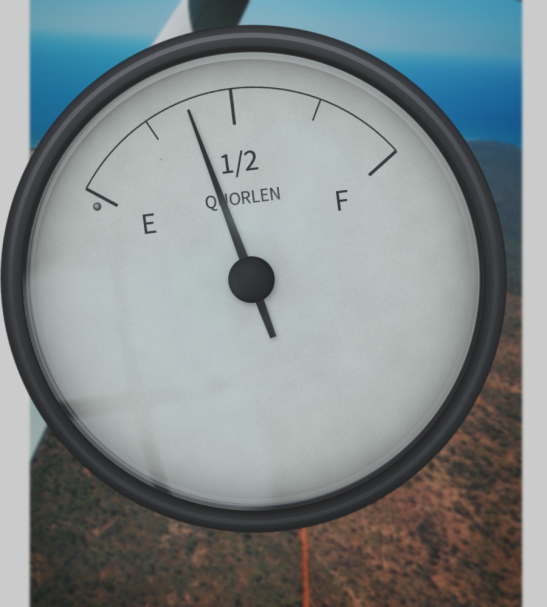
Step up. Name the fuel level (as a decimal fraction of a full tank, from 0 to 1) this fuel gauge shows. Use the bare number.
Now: 0.375
